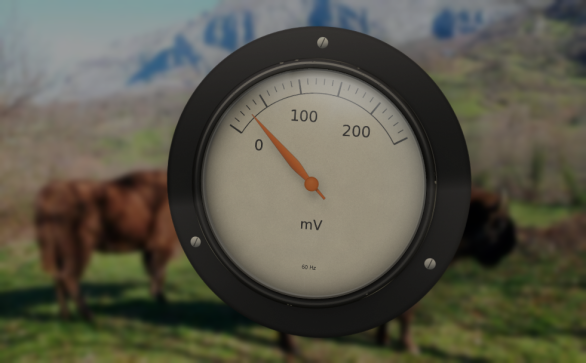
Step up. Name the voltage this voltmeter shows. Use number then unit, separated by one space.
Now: 30 mV
